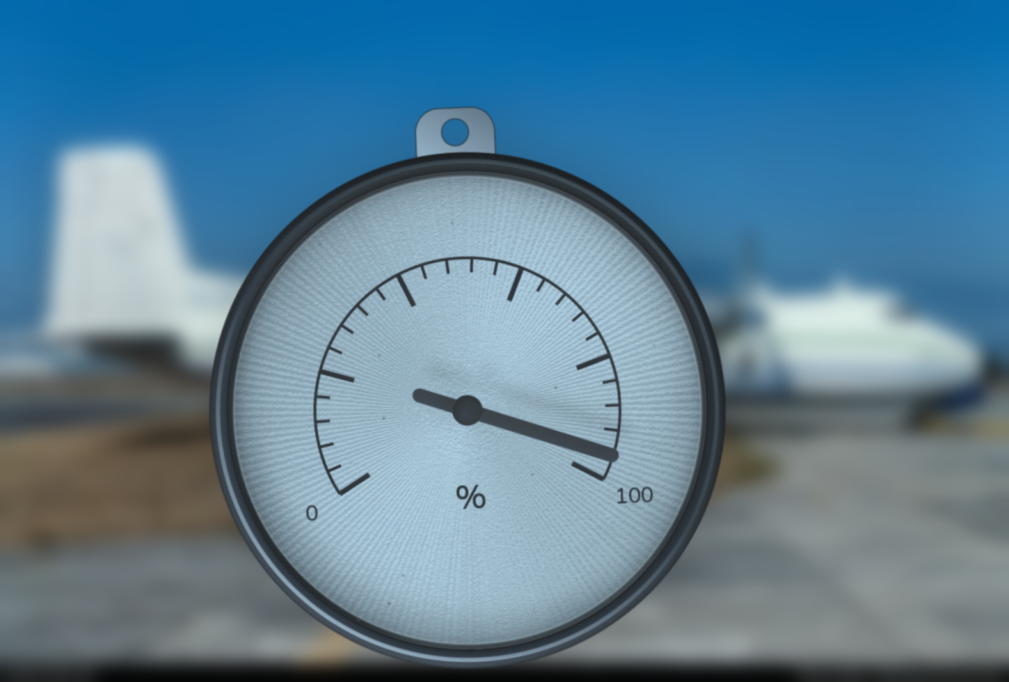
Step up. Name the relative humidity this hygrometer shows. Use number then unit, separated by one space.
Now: 96 %
